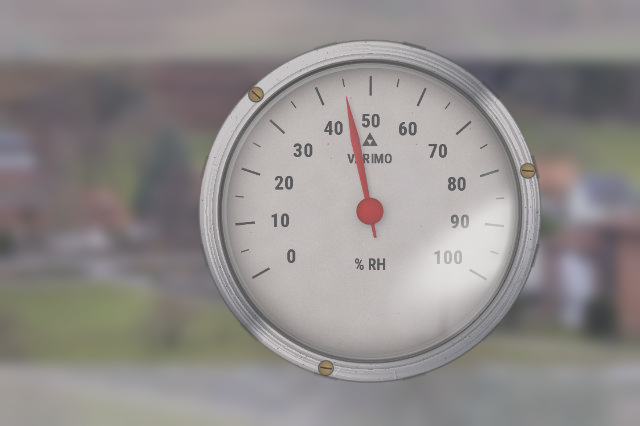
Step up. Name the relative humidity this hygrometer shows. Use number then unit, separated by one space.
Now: 45 %
